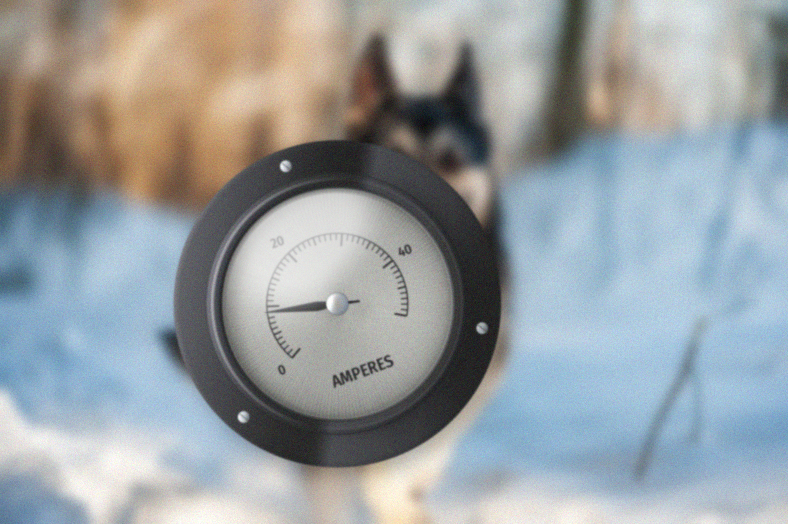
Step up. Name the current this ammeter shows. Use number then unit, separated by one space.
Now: 9 A
